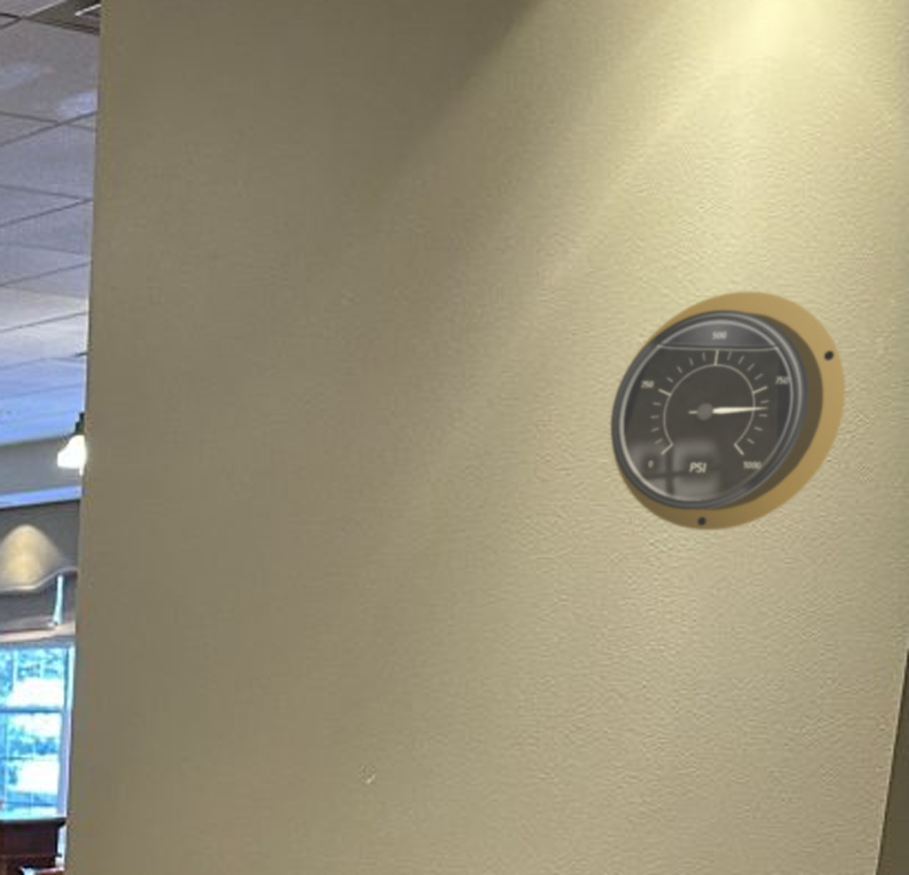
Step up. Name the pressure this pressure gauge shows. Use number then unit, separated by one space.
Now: 825 psi
